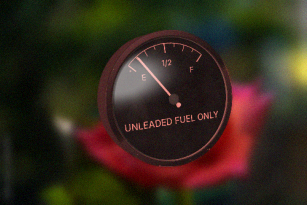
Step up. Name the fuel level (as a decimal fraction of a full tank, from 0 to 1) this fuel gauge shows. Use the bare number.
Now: 0.125
